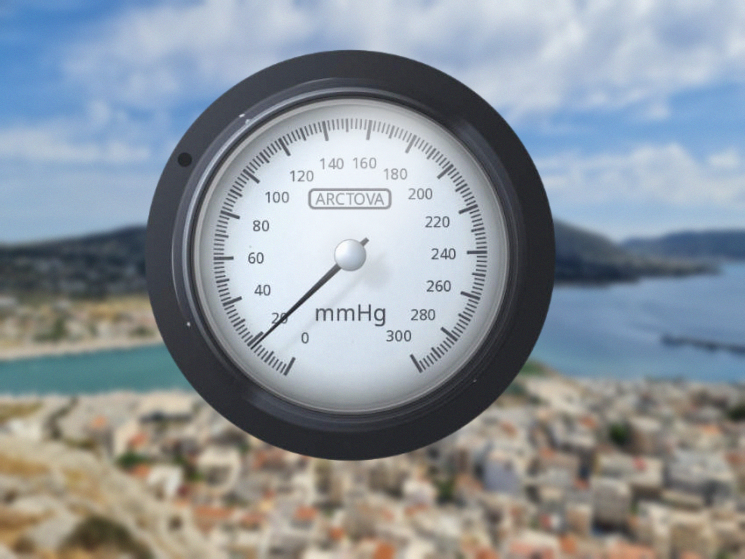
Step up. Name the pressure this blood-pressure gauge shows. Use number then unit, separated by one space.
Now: 18 mmHg
